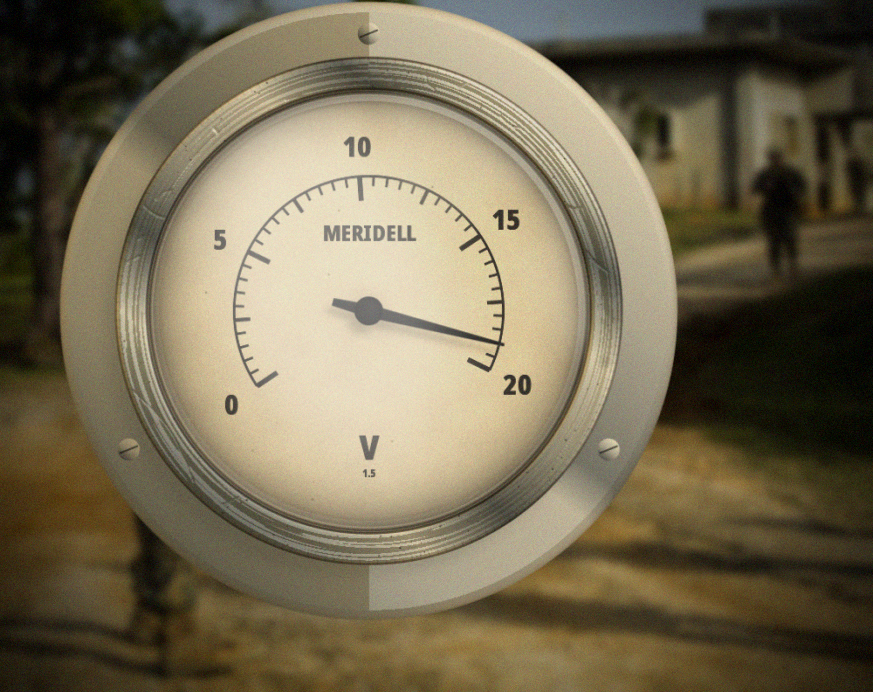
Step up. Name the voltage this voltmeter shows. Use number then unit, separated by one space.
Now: 19 V
